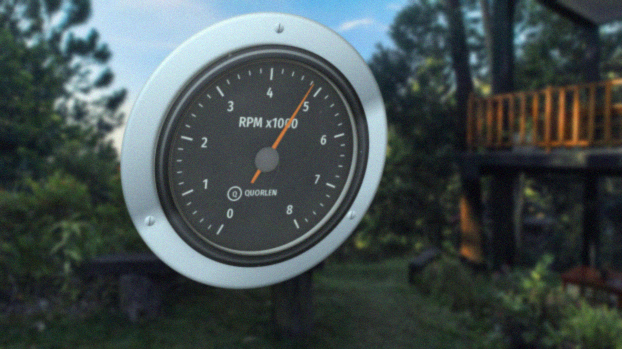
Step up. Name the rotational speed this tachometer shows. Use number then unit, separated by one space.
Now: 4800 rpm
